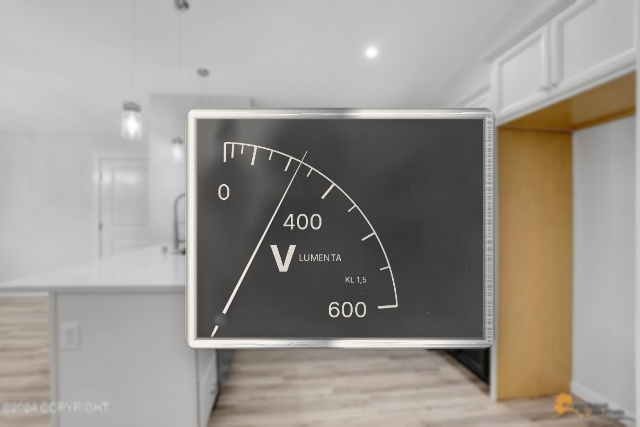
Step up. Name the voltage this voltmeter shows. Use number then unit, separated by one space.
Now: 325 V
